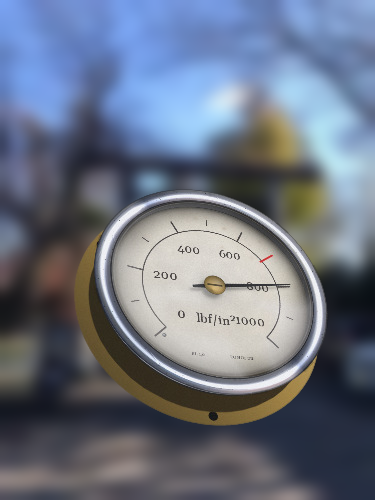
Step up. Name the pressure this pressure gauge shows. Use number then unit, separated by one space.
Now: 800 psi
